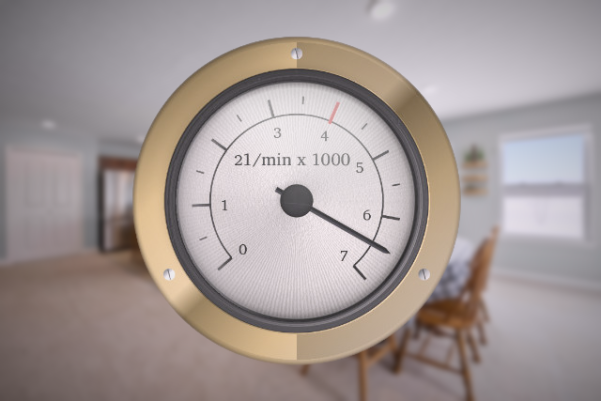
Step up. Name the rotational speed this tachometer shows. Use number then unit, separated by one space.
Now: 6500 rpm
